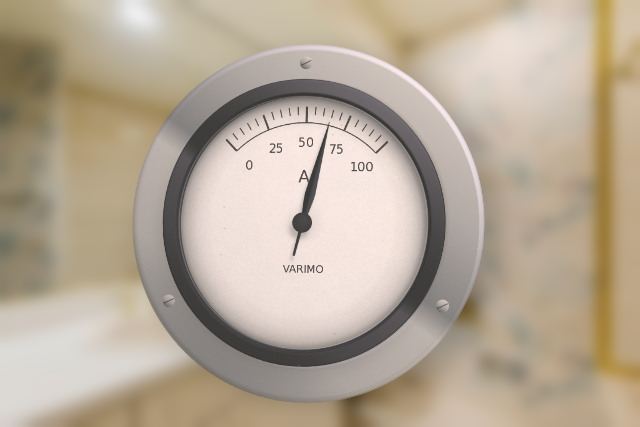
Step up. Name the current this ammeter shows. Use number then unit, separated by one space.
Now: 65 A
